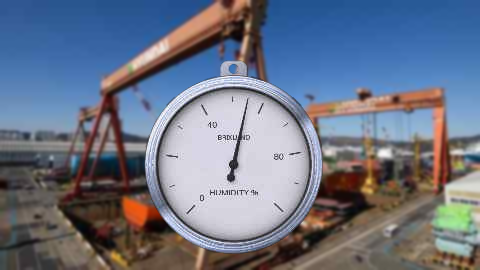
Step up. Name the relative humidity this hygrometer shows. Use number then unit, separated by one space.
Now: 55 %
